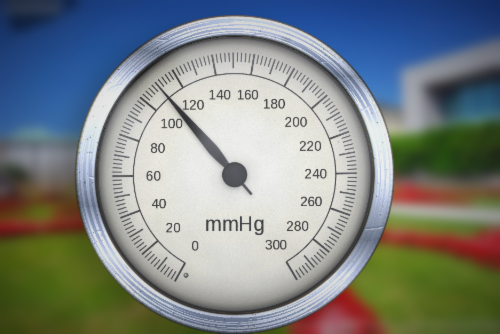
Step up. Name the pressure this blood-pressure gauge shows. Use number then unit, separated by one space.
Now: 110 mmHg
